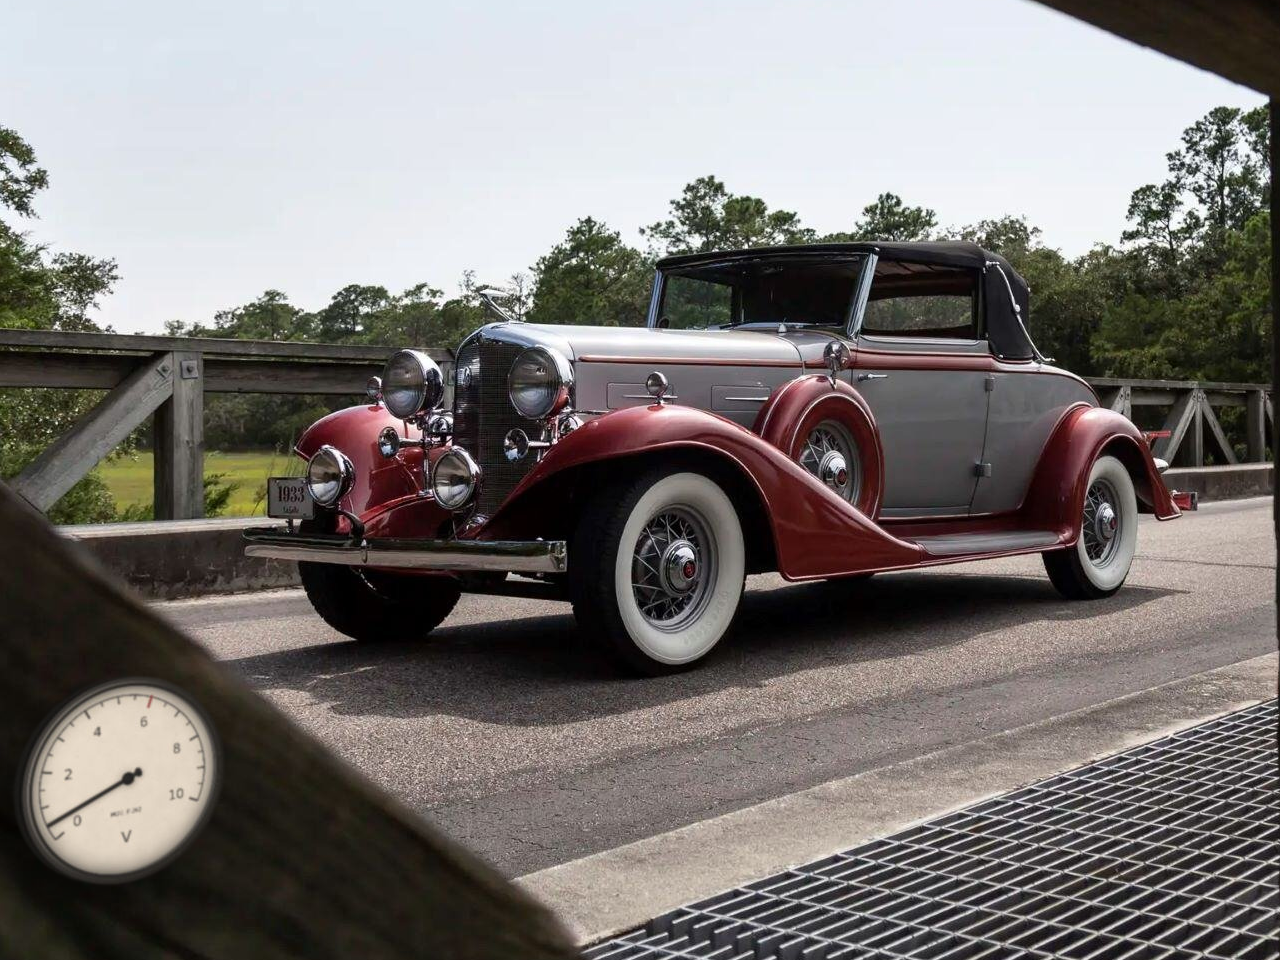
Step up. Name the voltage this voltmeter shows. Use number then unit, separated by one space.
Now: 0.5 V
